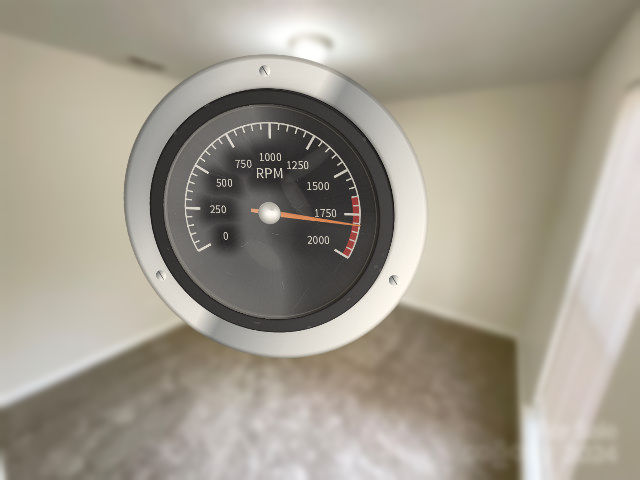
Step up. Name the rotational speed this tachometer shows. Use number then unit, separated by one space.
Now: 1800 rpm
